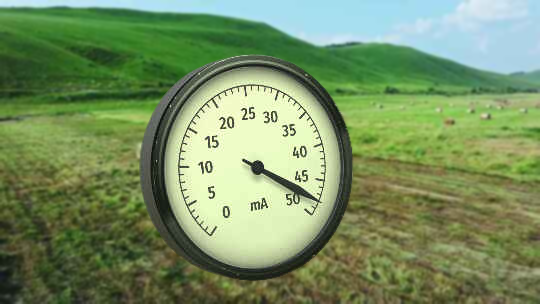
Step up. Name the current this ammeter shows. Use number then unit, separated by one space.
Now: 48 mA
